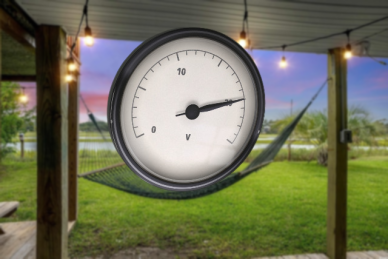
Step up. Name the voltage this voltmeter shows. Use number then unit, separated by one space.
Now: 20 V
